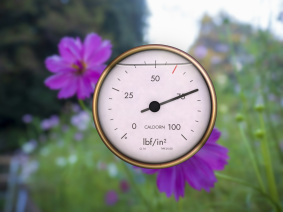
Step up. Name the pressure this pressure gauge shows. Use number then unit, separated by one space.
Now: 75 psi
